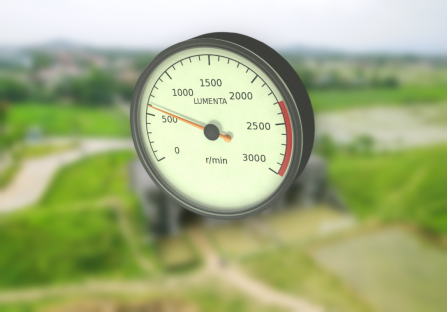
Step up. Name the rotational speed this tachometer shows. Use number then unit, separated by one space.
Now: 600 rpm
